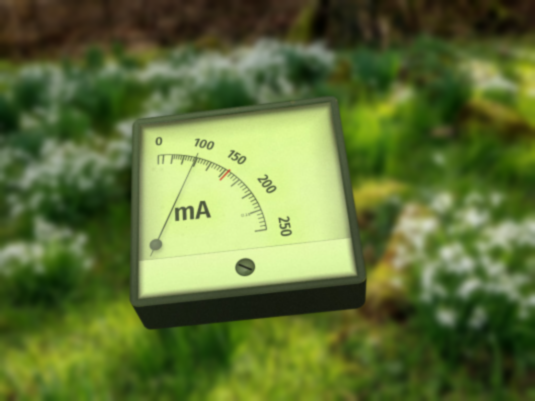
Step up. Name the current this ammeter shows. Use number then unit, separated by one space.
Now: 100 mA
